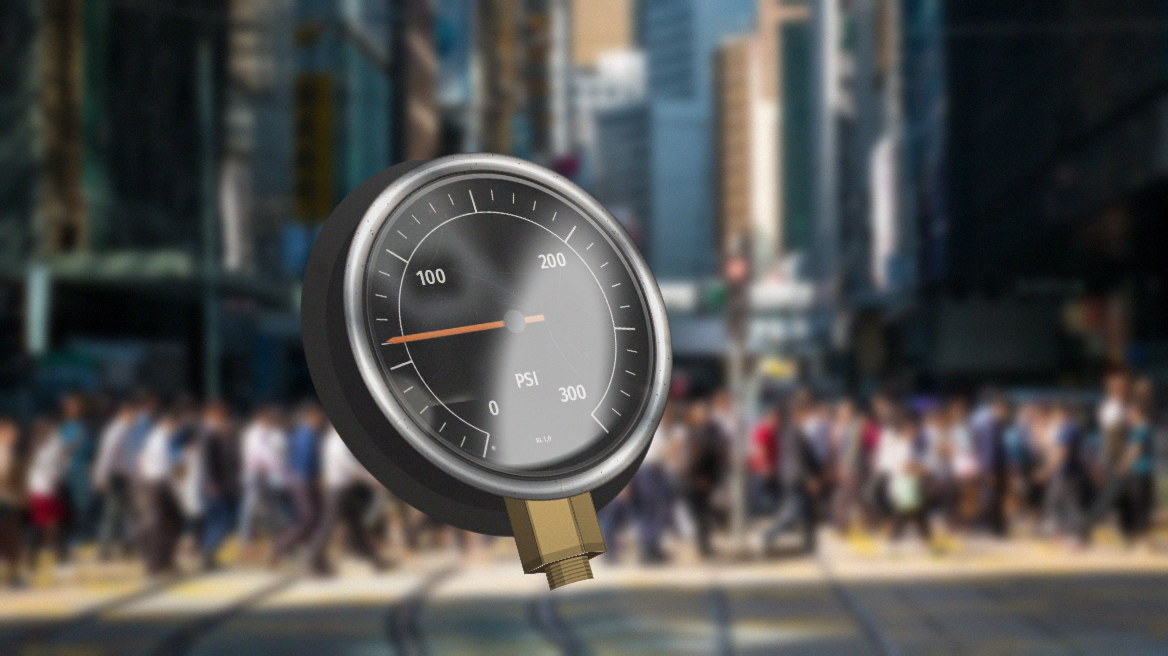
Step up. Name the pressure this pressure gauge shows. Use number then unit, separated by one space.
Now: 60 psi
